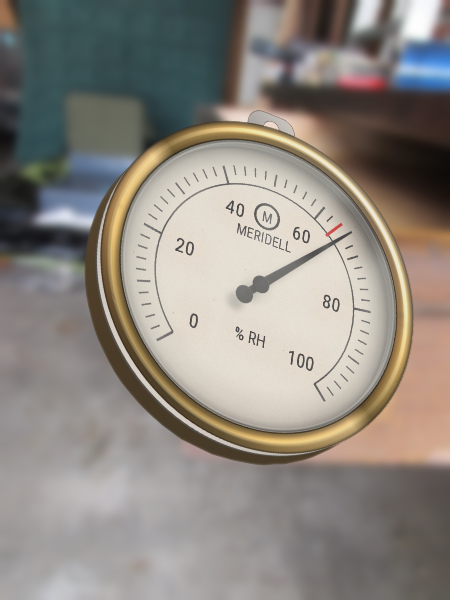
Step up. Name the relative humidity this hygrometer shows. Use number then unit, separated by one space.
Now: 66 %
